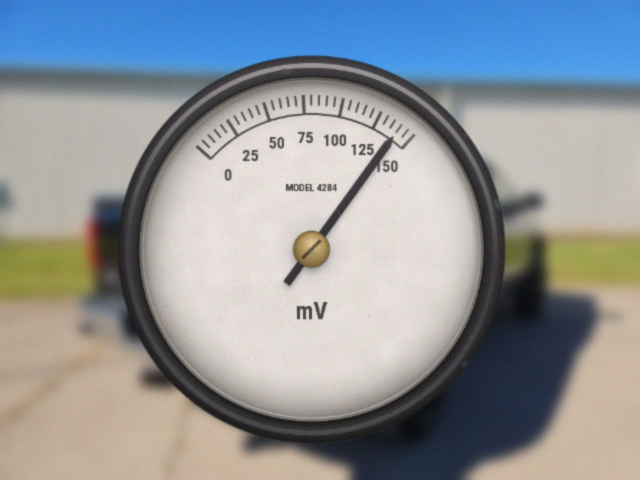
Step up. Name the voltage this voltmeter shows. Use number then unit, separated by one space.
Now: 140 mV
